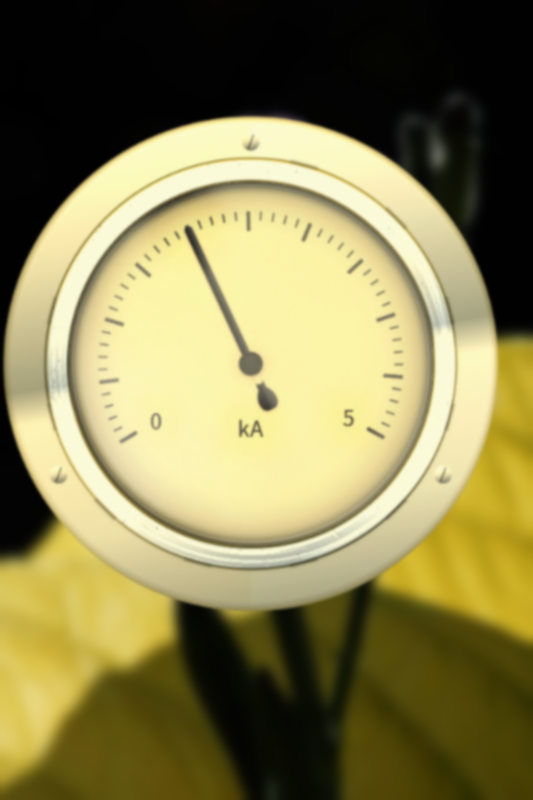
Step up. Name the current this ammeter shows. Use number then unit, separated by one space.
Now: 2 kA
